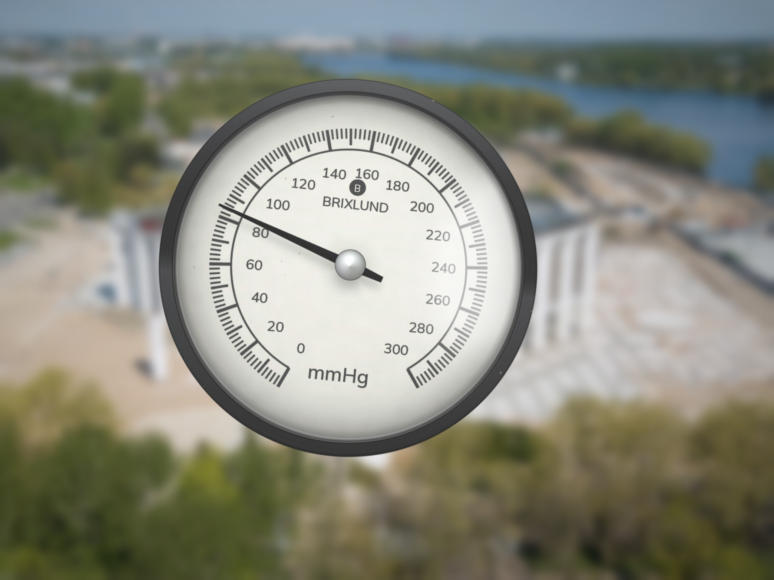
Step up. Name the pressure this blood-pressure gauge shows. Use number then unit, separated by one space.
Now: 84 mmHg
